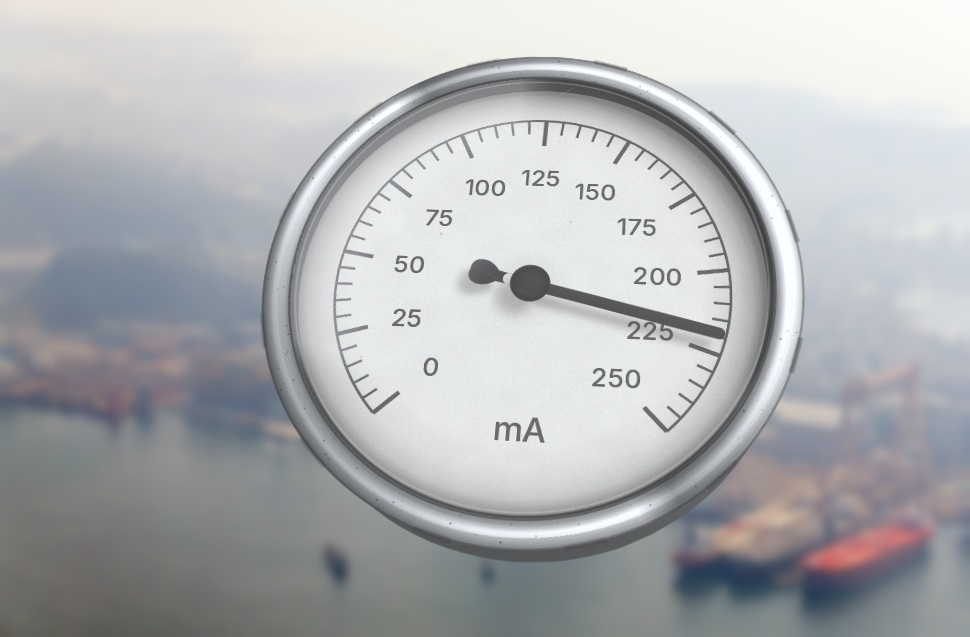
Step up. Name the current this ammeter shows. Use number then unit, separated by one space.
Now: 220 mA
